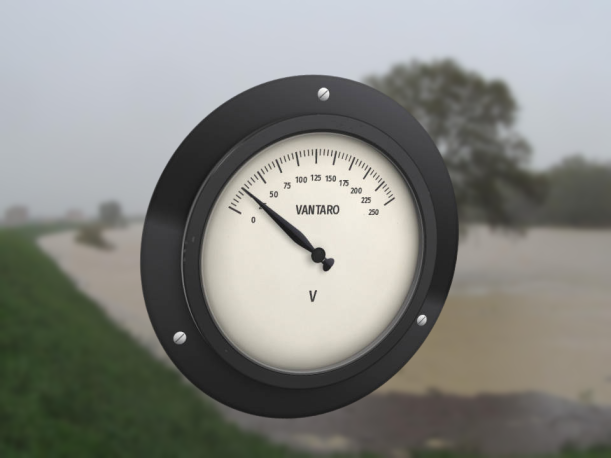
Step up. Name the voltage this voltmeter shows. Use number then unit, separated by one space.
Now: 25 V
